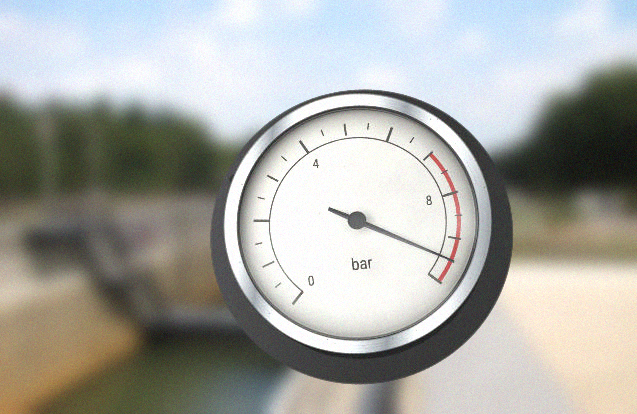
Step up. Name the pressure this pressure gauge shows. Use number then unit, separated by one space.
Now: 9.5 bar
